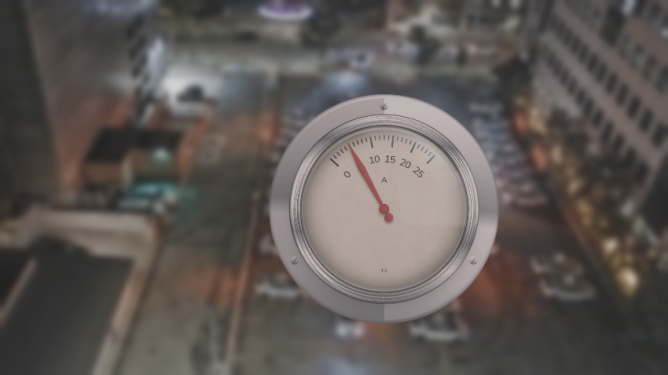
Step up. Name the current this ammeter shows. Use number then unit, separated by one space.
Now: 5 A
